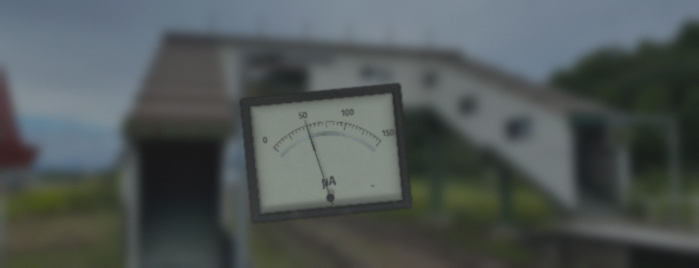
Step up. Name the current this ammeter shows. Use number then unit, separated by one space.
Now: 50 µA
